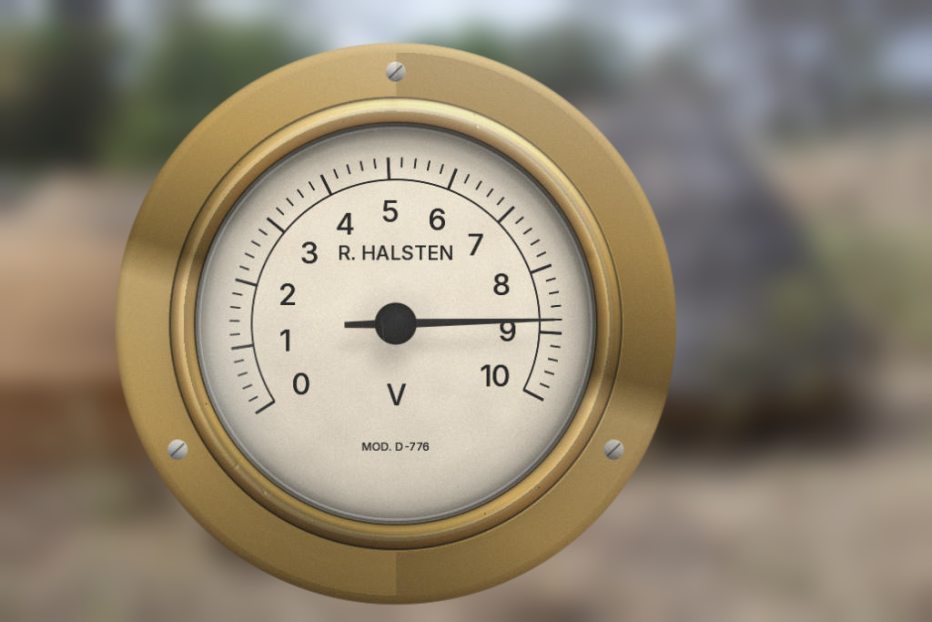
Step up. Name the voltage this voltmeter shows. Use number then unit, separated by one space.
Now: 8.8 V
